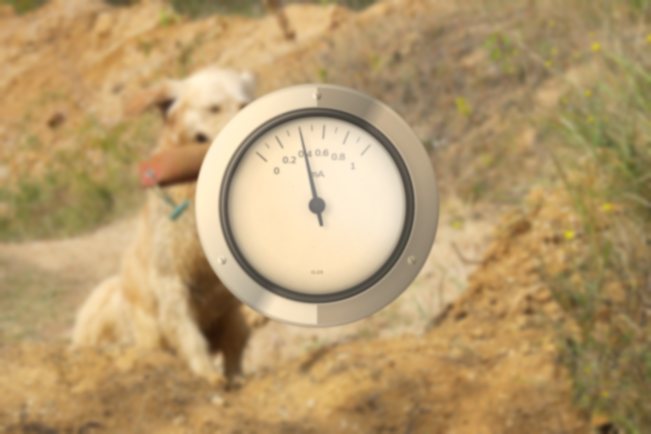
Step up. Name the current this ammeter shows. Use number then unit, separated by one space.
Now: 0.4 mA
